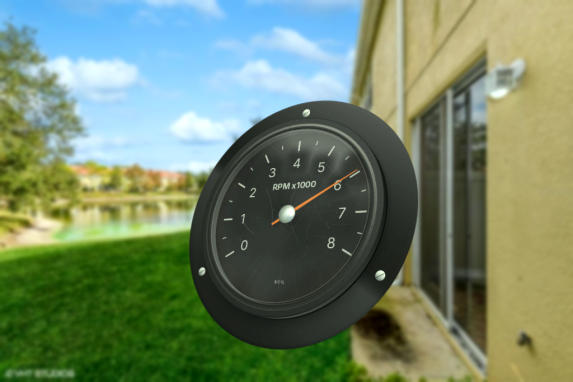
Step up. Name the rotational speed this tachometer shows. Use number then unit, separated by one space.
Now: 6000 rpm
